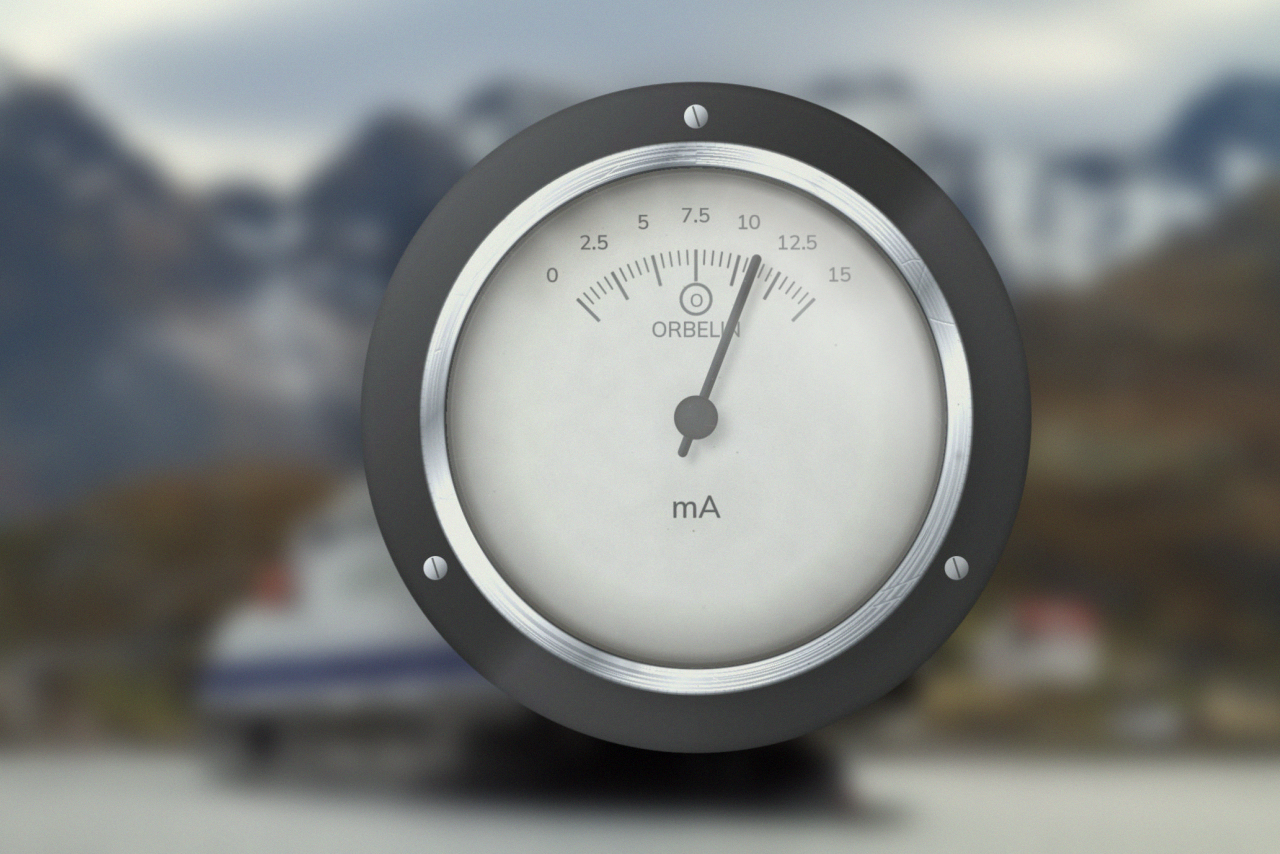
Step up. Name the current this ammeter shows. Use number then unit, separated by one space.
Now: 11 mA
